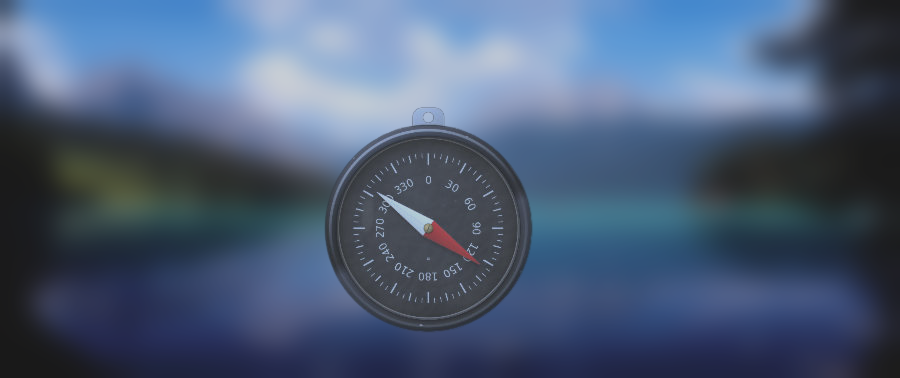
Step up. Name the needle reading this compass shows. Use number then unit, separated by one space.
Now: 125 °
